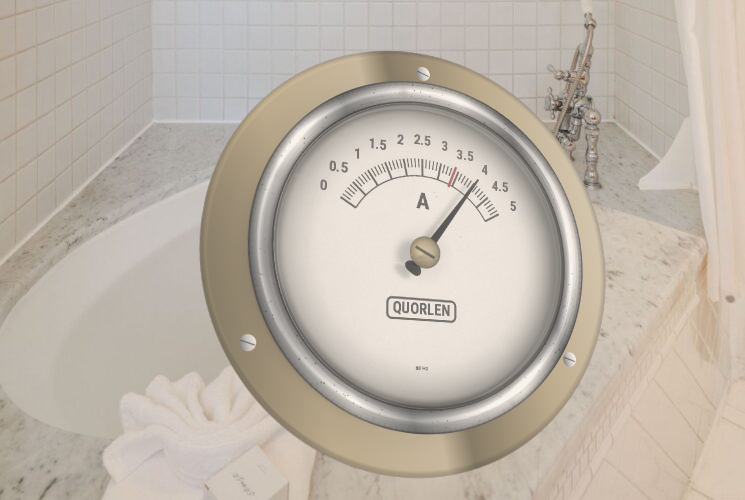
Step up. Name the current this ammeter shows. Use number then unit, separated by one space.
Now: 4 A
